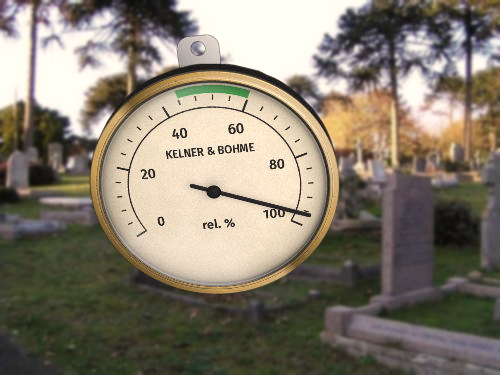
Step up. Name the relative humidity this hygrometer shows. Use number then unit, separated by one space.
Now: 96 %
